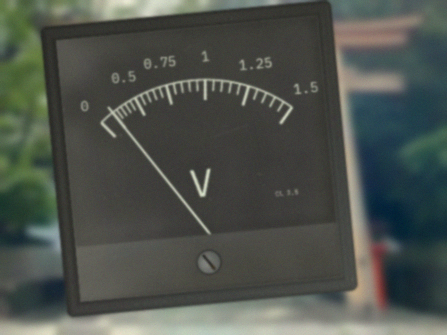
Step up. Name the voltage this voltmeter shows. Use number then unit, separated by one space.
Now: 0.25 V
